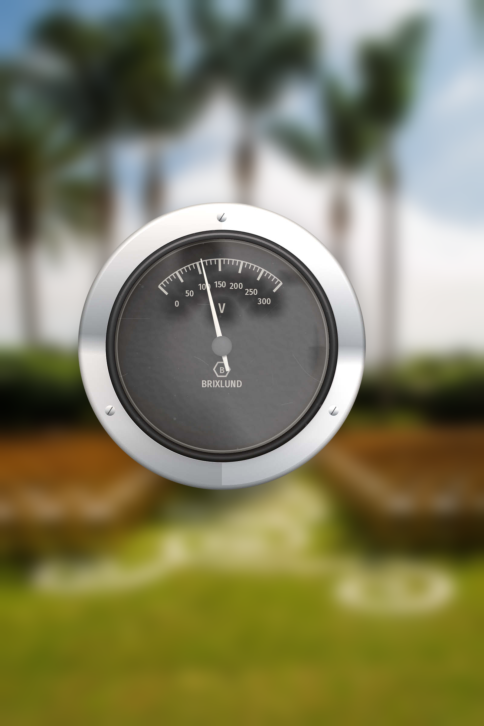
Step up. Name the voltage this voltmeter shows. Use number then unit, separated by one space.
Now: 110 V
